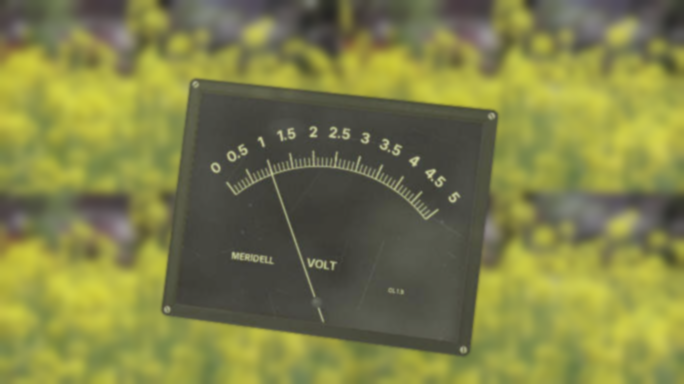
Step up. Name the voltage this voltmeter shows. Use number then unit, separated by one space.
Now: 1 V
